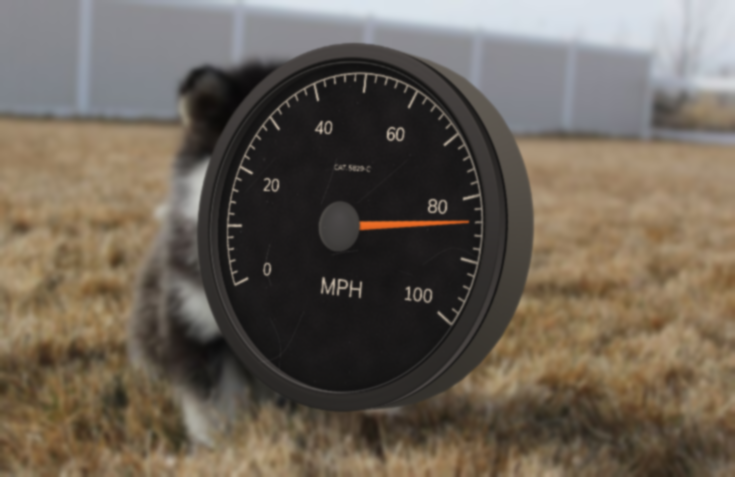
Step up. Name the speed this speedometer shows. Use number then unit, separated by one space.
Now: 84 mph
